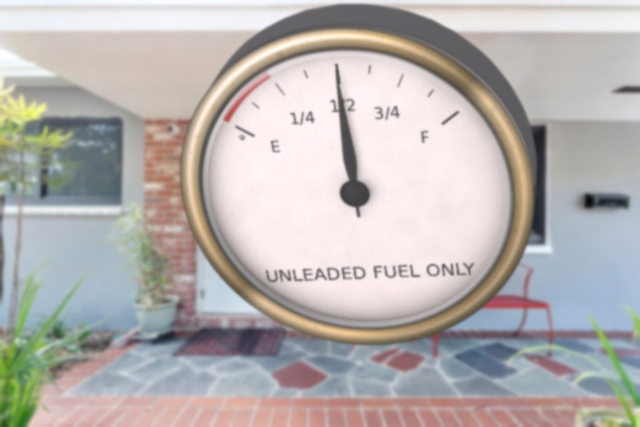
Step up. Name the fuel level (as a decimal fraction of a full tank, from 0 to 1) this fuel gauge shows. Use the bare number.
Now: 0.5
